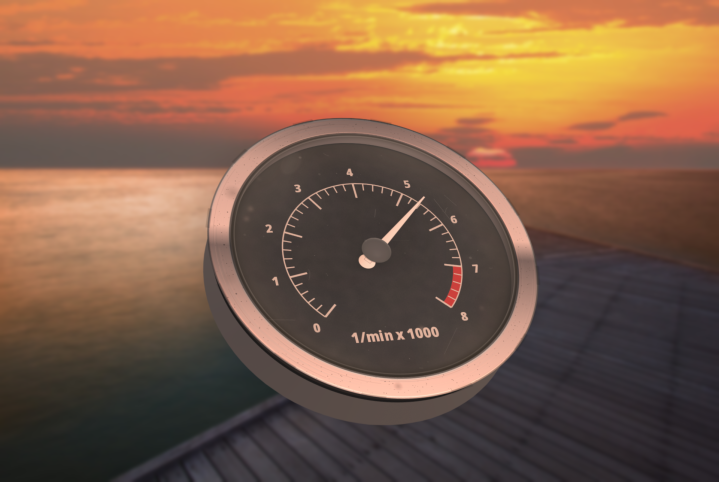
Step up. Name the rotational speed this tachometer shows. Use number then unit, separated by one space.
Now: 5400 rpm
